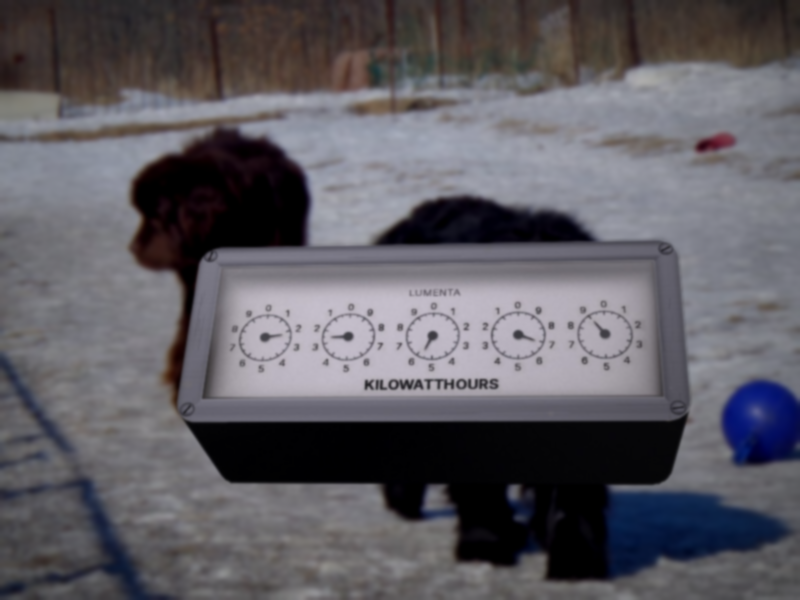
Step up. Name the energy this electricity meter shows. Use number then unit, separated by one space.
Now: 22569 kWh
